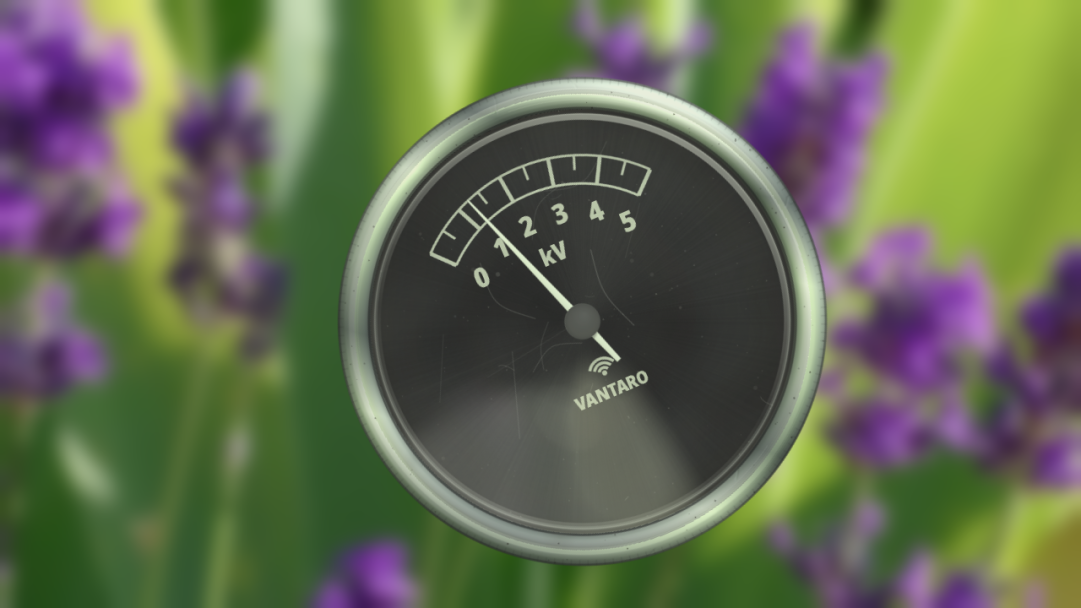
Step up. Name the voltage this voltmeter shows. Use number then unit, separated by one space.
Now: 1.25 kV
